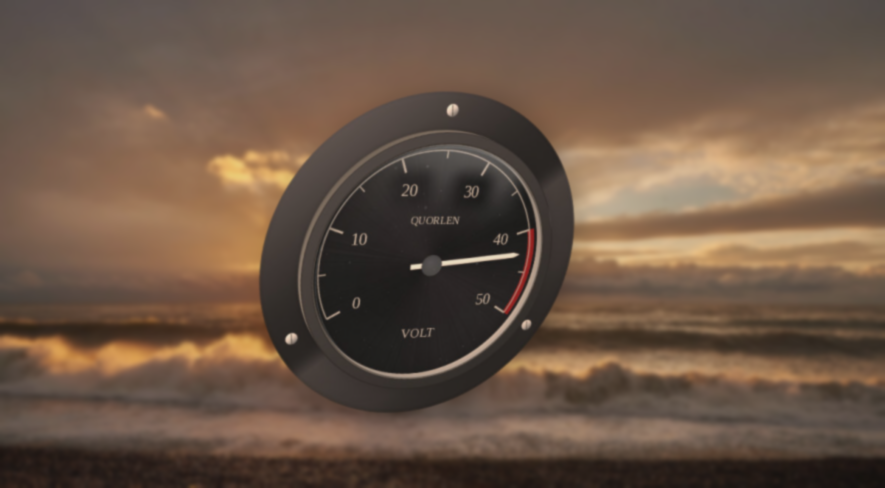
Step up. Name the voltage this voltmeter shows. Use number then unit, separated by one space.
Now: 42.5 V
